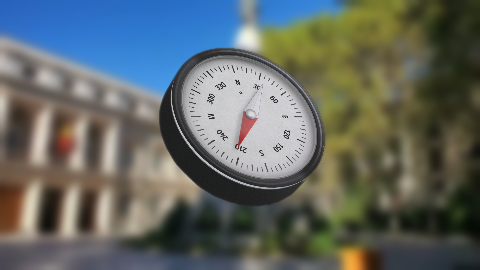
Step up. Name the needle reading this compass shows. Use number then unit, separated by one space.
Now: 215 °
